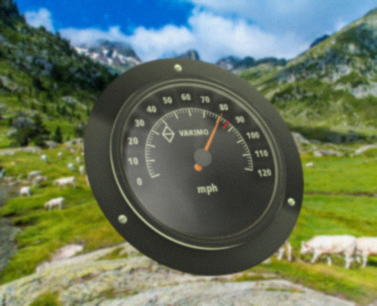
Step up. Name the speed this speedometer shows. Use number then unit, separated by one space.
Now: 80 mph
